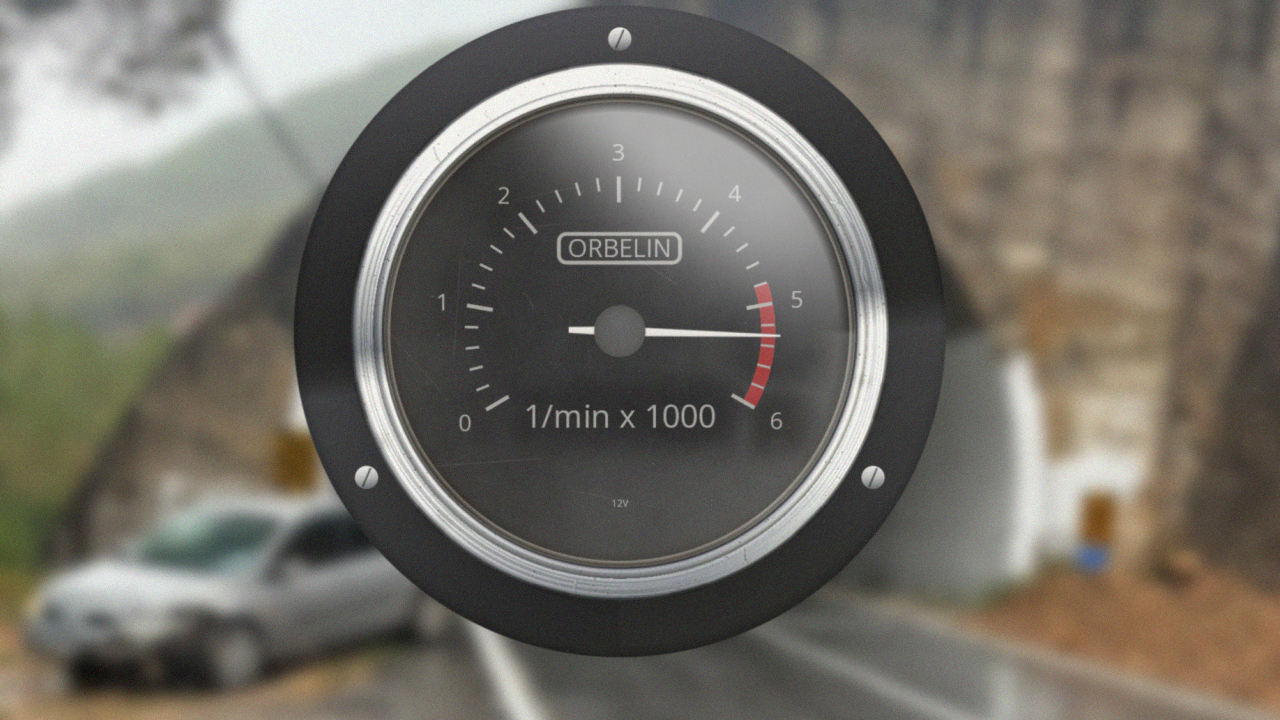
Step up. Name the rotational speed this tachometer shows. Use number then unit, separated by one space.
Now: 5300 rpm
